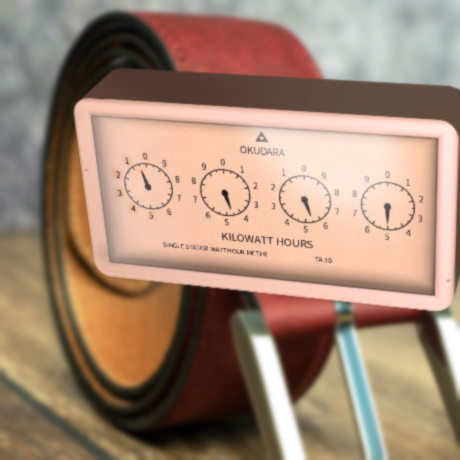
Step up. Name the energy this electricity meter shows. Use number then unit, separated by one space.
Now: 455 kWh
